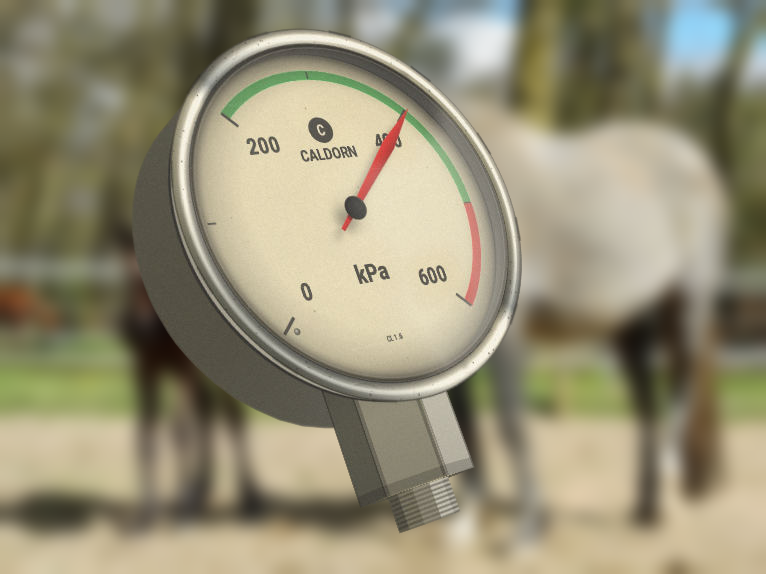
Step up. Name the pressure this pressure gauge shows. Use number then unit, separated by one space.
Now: 400 kPa
